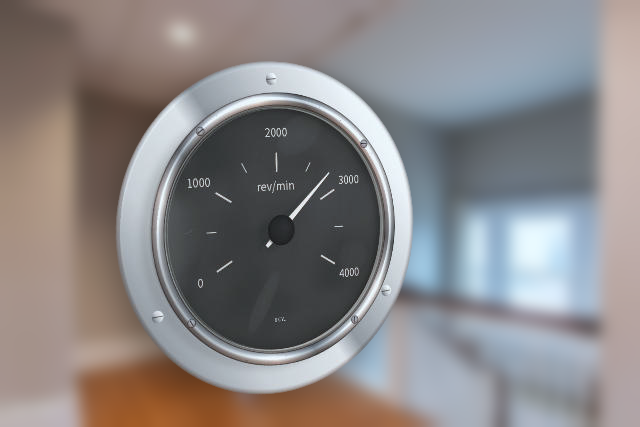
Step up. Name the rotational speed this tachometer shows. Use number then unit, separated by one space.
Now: 2750 rpm
